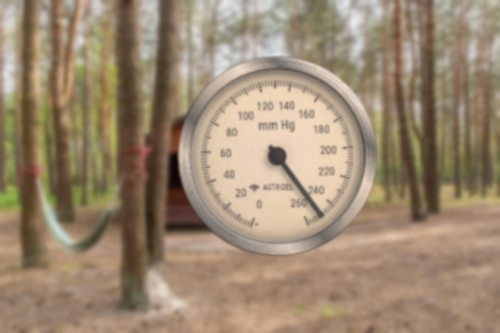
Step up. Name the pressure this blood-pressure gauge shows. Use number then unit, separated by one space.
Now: 250 mmHg
